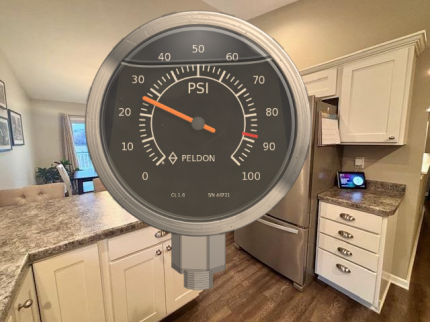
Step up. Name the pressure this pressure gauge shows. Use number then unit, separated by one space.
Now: 26 psi
